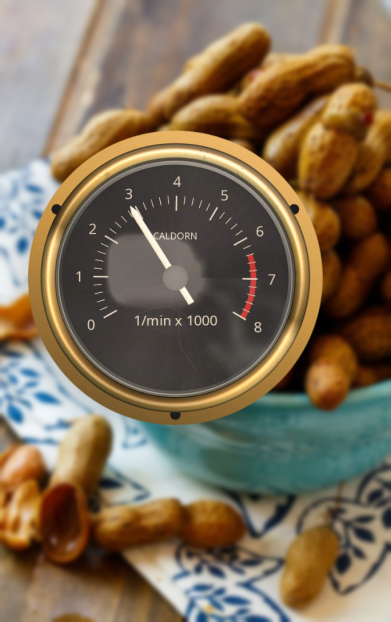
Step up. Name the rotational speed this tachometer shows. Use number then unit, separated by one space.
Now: 2900 rpm
